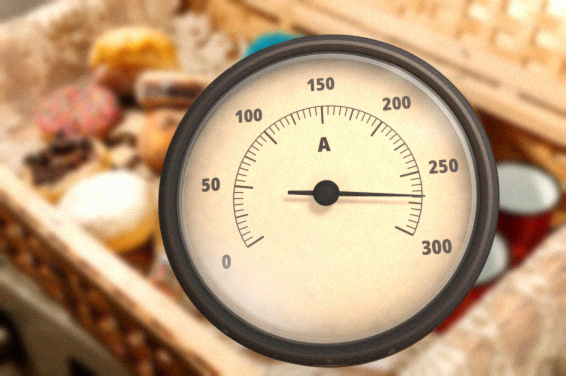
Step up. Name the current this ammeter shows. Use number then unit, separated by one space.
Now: 270 A
